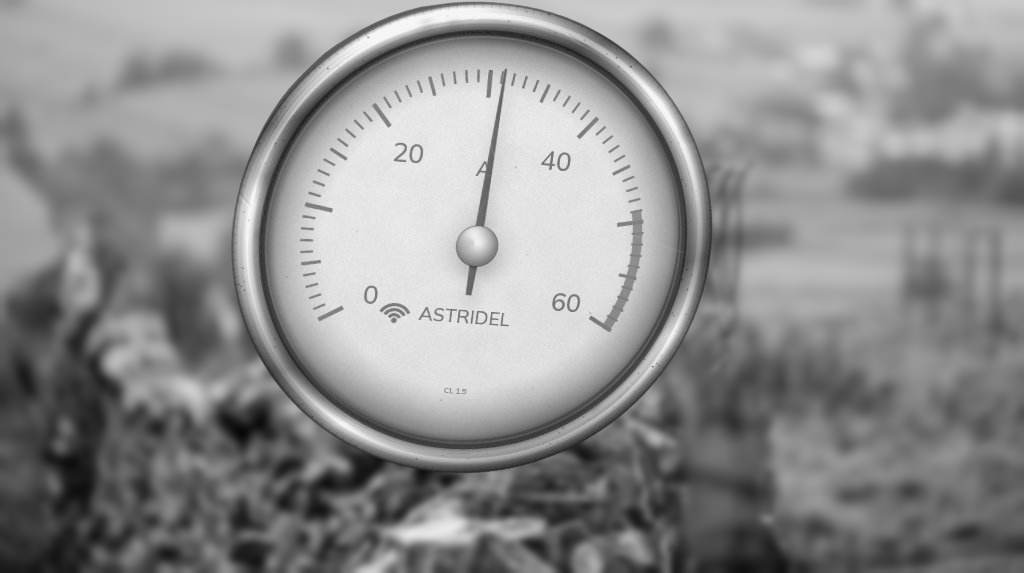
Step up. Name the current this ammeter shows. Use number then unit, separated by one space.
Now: 31 A
